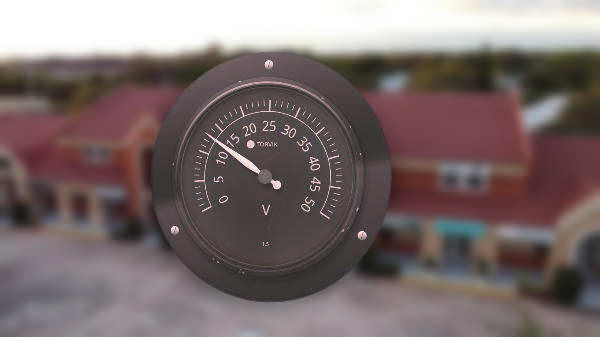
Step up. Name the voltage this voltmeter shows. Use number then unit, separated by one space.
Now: 13 V
